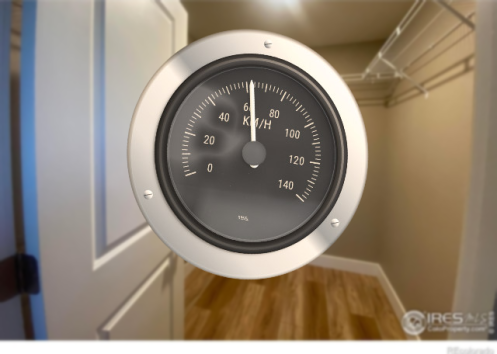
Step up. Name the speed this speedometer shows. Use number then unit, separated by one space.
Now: 62 km/h
